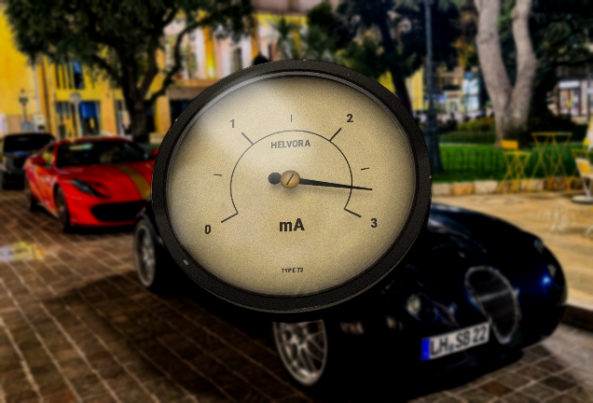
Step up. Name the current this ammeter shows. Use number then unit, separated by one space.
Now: 2.75 mA
